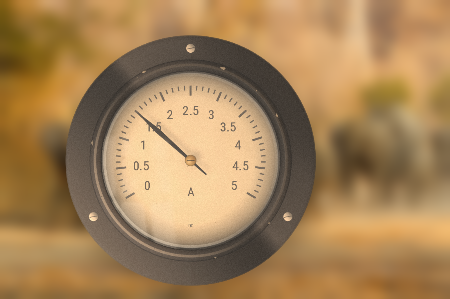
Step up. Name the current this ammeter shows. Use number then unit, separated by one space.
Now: 1.5 A
